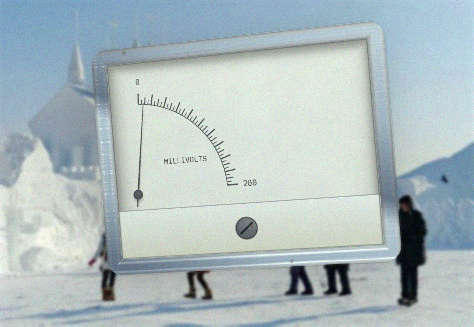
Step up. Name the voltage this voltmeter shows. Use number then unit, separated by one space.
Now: 10 mV
